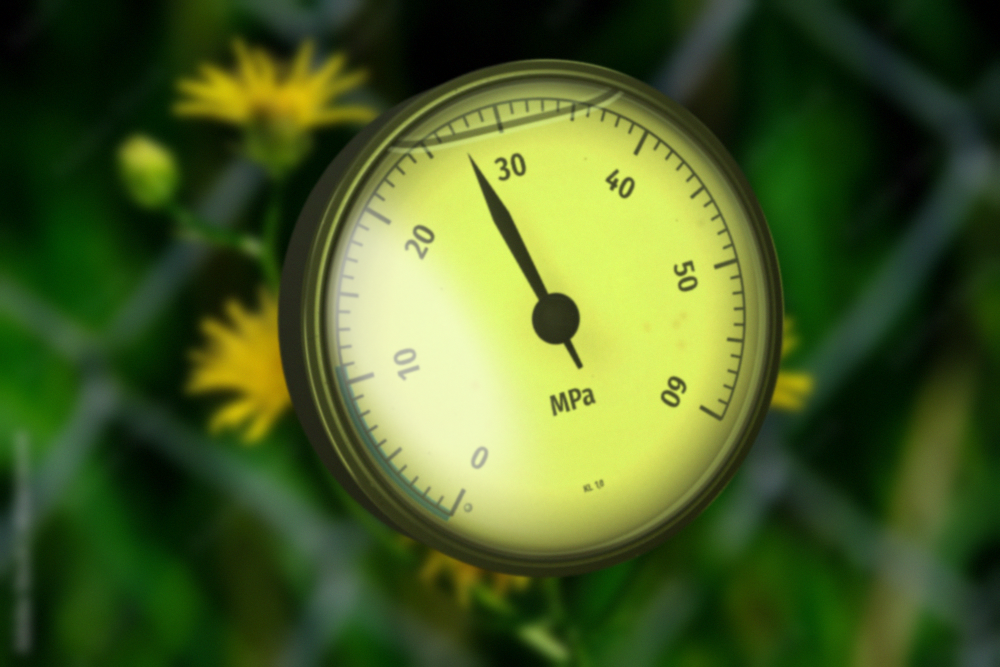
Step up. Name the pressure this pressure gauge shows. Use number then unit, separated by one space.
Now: 27 MPa
